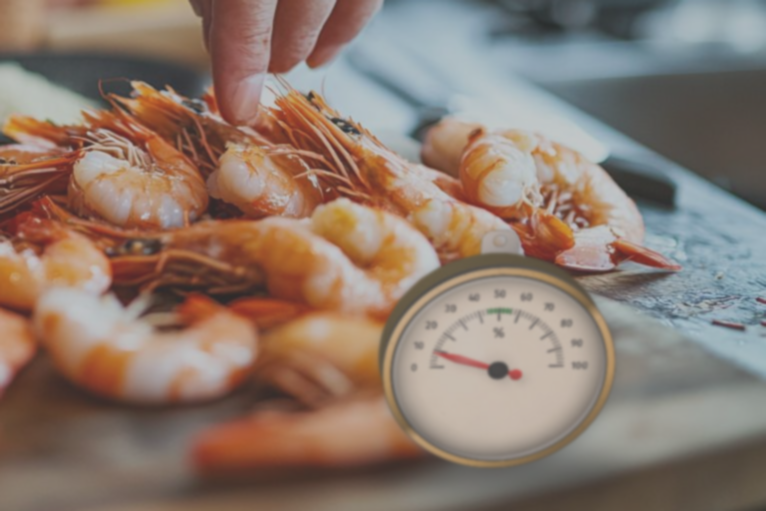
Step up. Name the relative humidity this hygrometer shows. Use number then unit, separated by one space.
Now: 10 %
